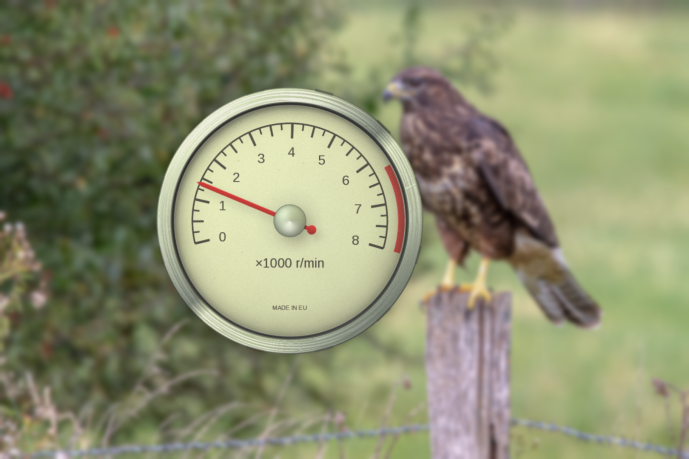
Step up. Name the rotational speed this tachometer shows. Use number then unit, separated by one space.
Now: 1375 rpm
